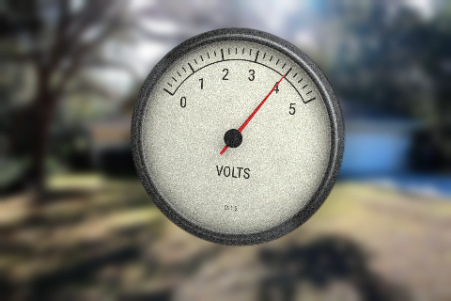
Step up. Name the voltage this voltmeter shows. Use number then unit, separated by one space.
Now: 4 V
